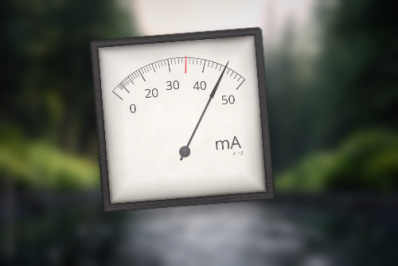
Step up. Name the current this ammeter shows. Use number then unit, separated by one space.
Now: 45 mA
